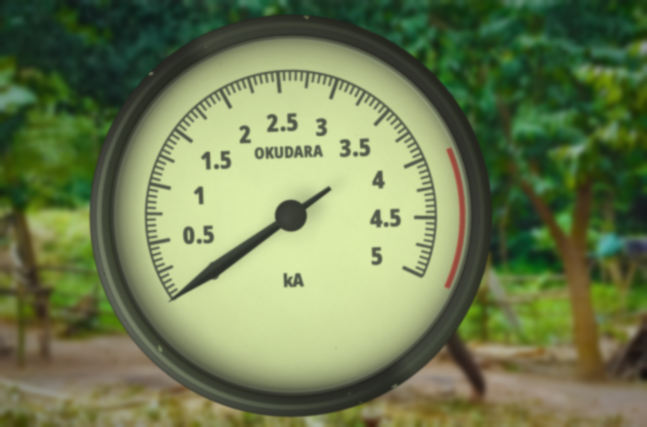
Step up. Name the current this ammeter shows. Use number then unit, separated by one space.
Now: 0 kA
